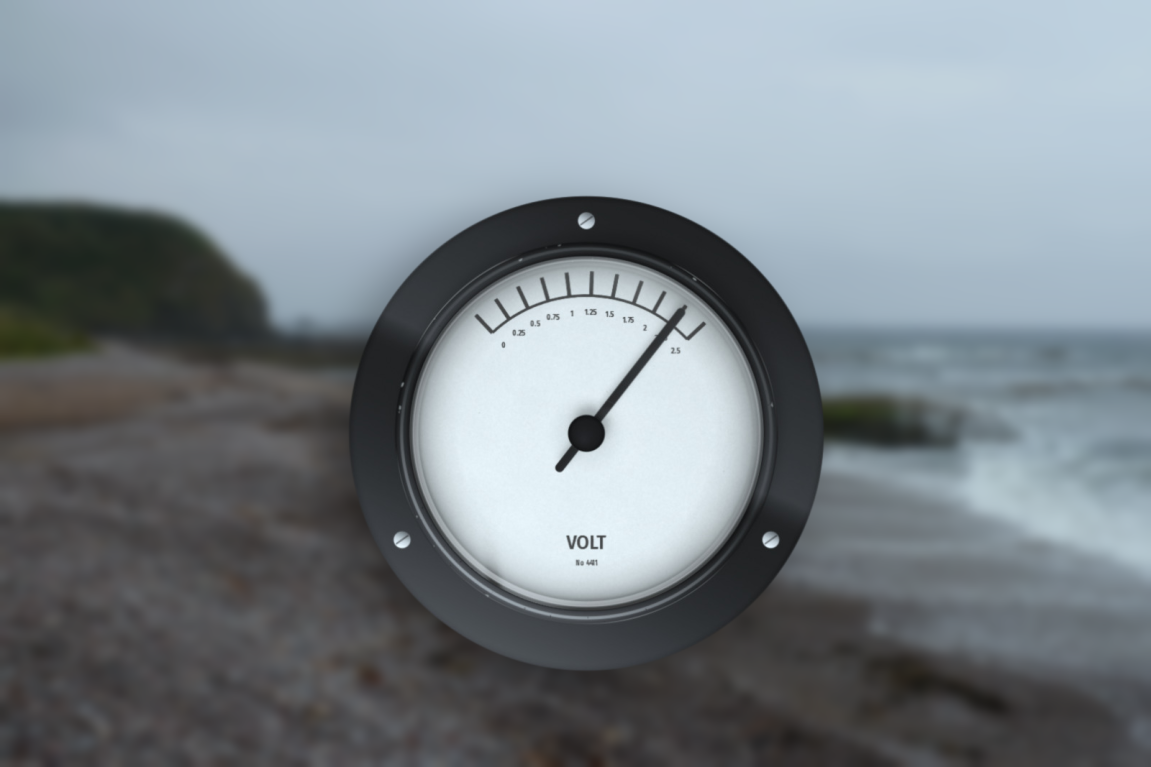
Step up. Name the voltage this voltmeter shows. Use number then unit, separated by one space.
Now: 2.25 V
